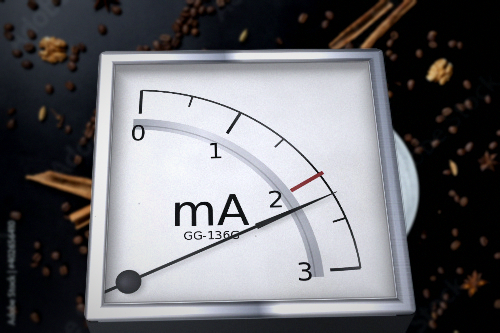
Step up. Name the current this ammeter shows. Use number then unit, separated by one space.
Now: 2.25 mA
